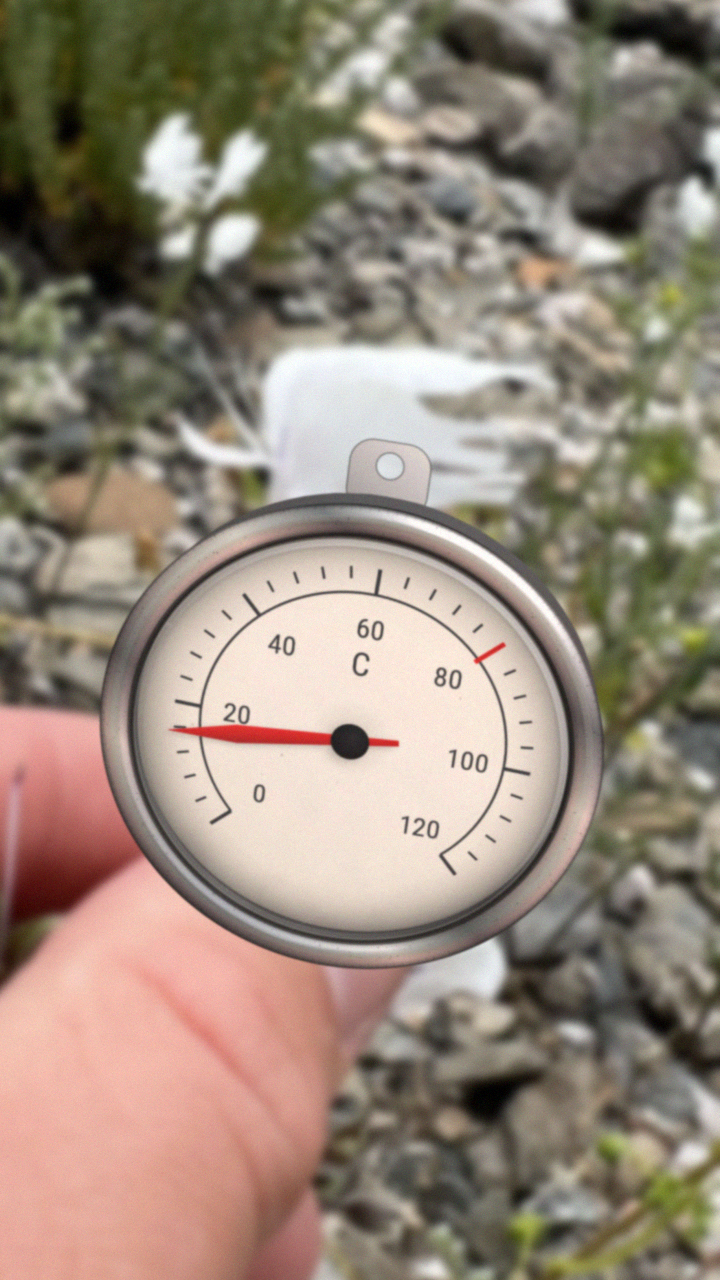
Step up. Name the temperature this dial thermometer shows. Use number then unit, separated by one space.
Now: 16 °C
